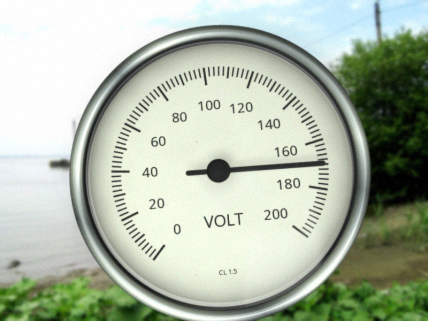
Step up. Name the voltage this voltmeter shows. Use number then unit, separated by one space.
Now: 170 V
